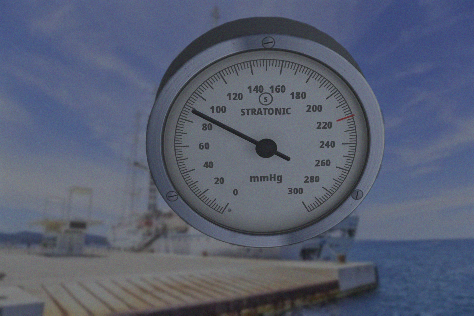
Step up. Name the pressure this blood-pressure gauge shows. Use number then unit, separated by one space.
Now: 90 mmHg
